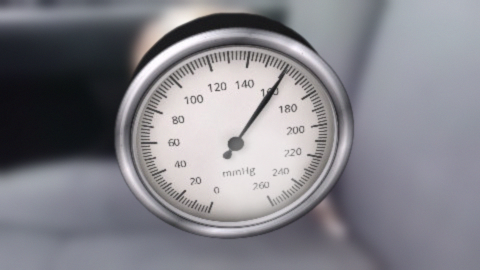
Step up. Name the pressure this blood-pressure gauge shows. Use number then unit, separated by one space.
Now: 160 mmHg
